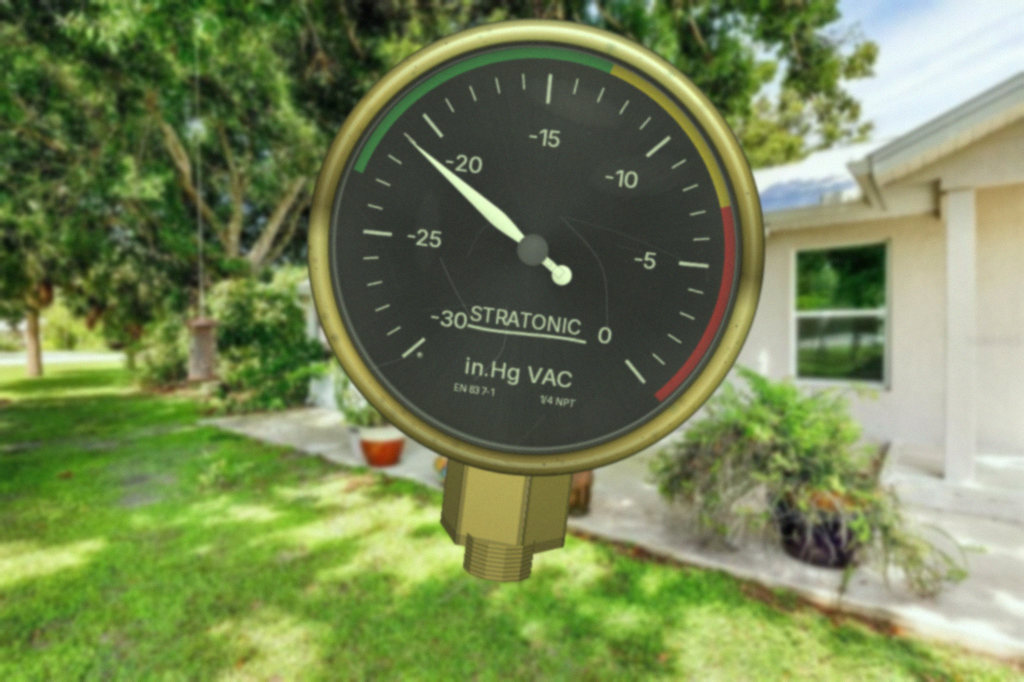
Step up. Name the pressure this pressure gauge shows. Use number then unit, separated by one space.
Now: -21 inHg
